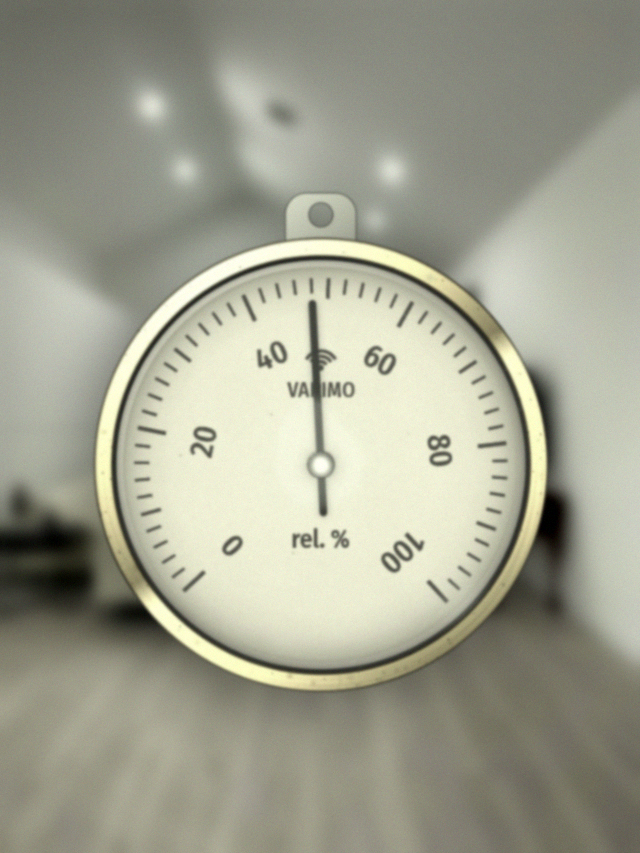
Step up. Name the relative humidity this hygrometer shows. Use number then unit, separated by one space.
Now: 48 %
